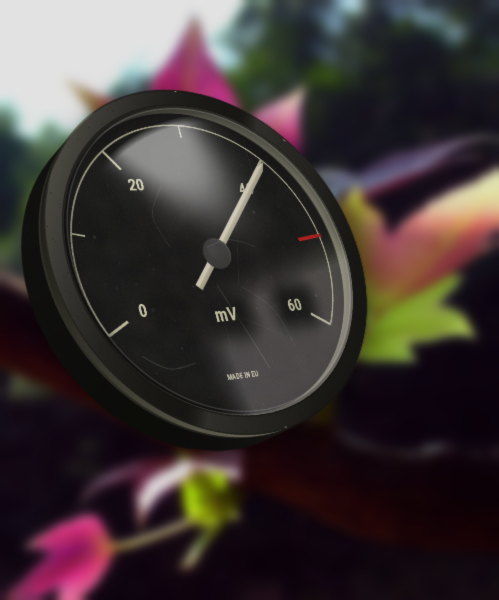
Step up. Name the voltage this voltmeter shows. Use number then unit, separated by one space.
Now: 40 mV
